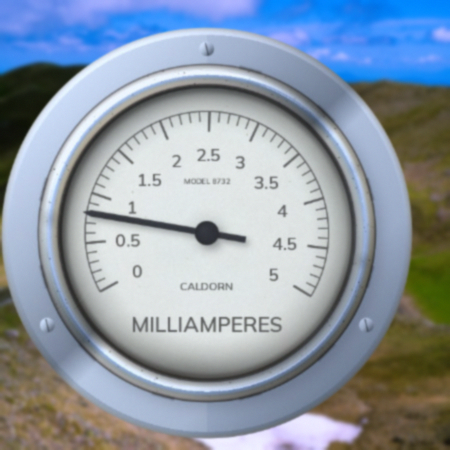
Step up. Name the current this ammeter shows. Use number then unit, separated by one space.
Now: 0.8 mA
